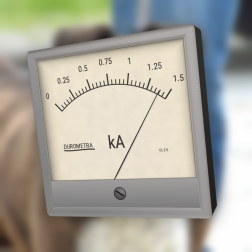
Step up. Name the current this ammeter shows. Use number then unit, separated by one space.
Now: 1.4 kA
